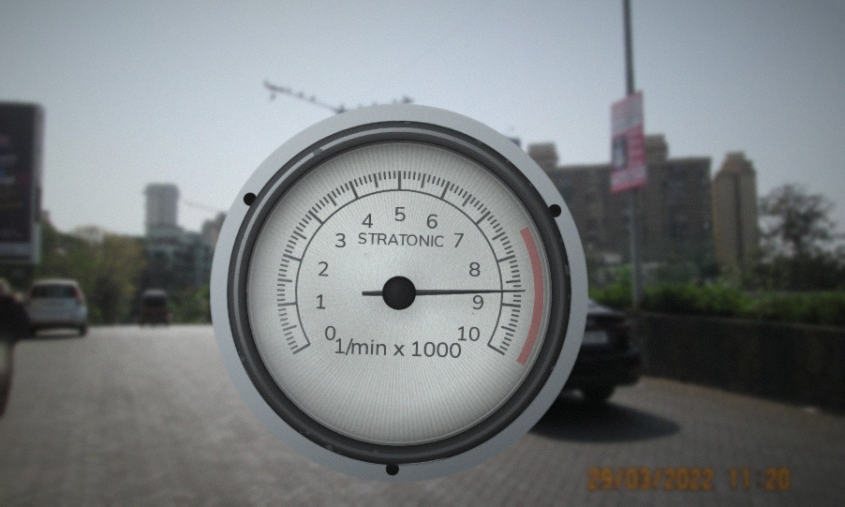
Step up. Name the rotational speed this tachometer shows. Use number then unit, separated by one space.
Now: 8700 rpm
